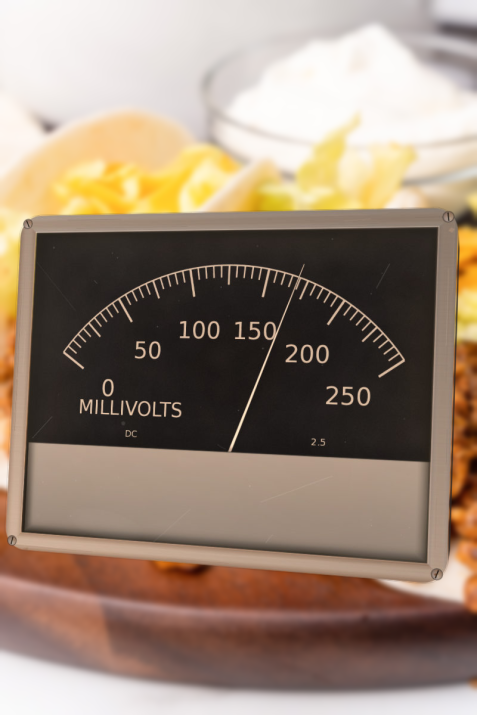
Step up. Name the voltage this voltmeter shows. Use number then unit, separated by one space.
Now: 170 mV
